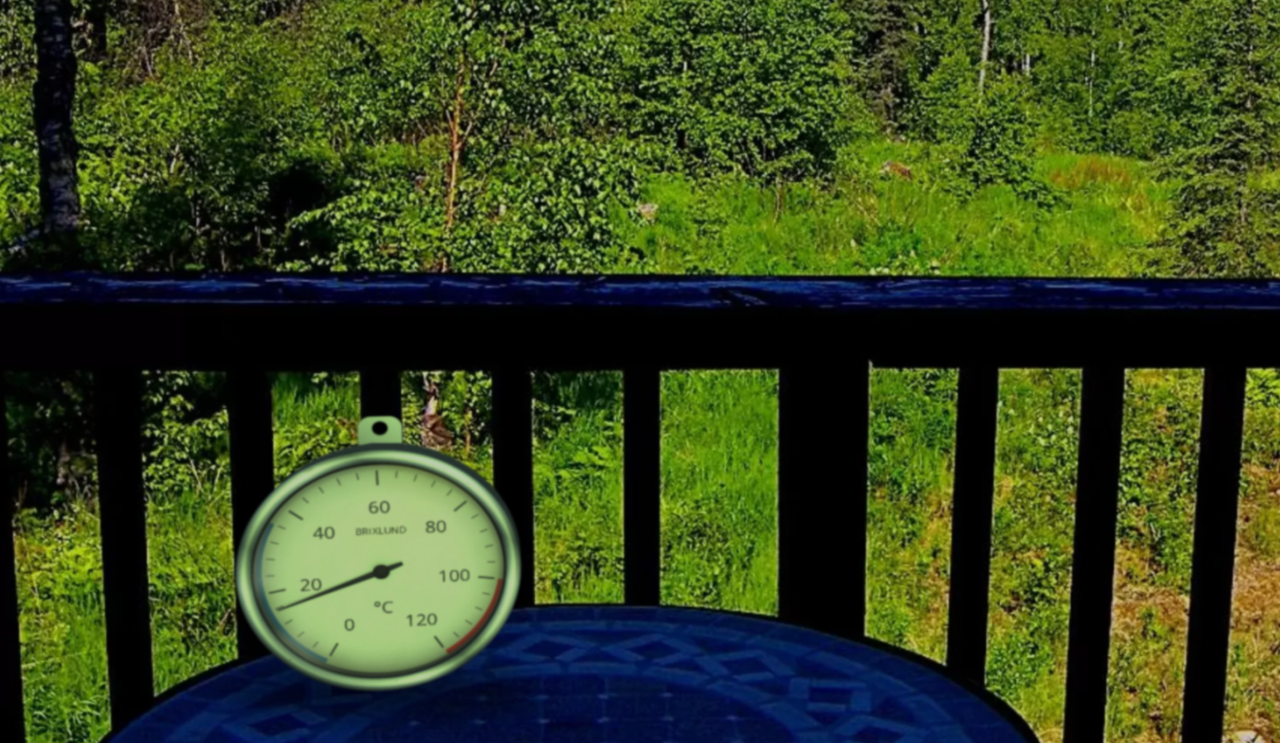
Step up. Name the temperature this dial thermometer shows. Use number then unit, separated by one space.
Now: 16 °C
